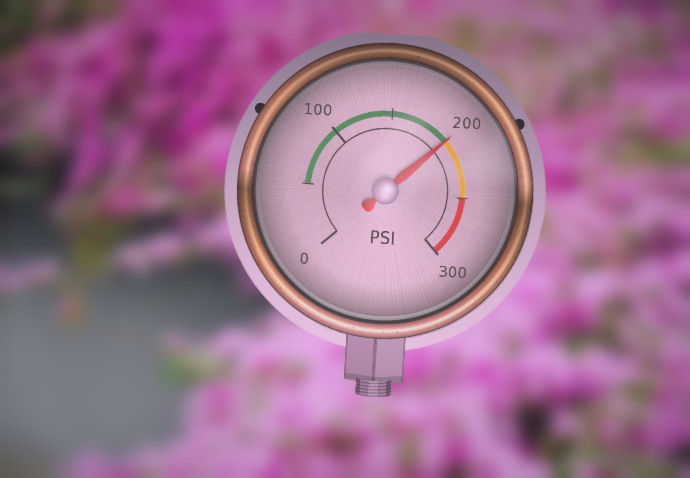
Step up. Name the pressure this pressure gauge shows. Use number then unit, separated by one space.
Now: 200 psi
